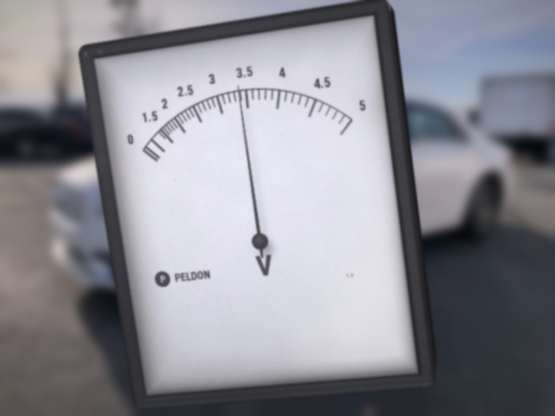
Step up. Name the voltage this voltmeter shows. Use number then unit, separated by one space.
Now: 3.4 V
